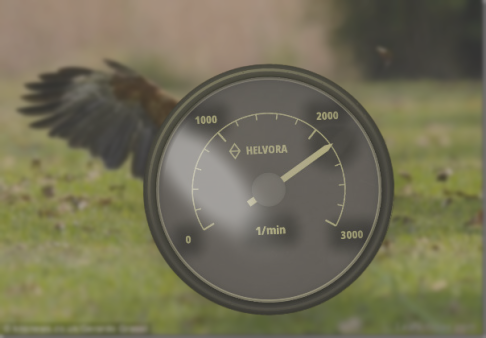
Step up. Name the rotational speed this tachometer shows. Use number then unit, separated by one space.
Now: 2200 rpm
